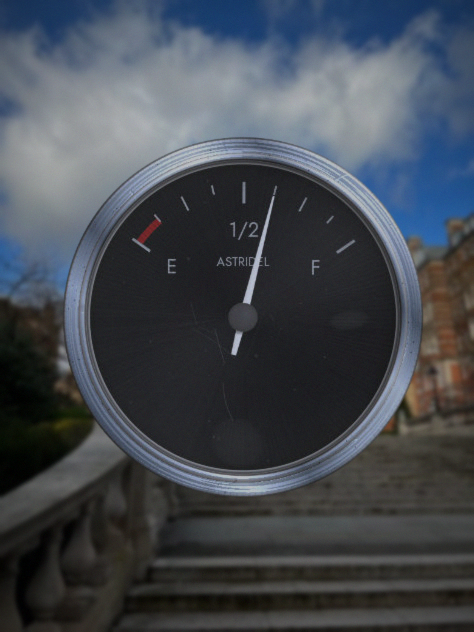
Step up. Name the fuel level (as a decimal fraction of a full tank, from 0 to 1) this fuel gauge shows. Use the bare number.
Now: 0.625
